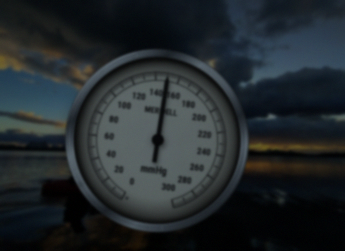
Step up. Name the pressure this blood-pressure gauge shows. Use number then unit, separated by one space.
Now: 150 mmHg
